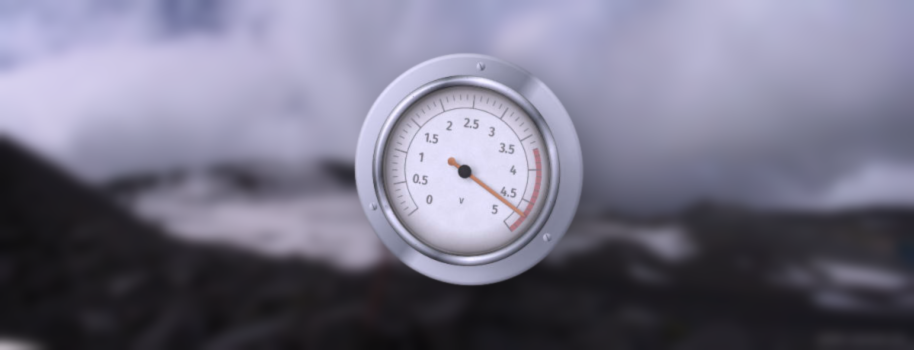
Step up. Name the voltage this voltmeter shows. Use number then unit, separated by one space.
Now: 4.7 V
